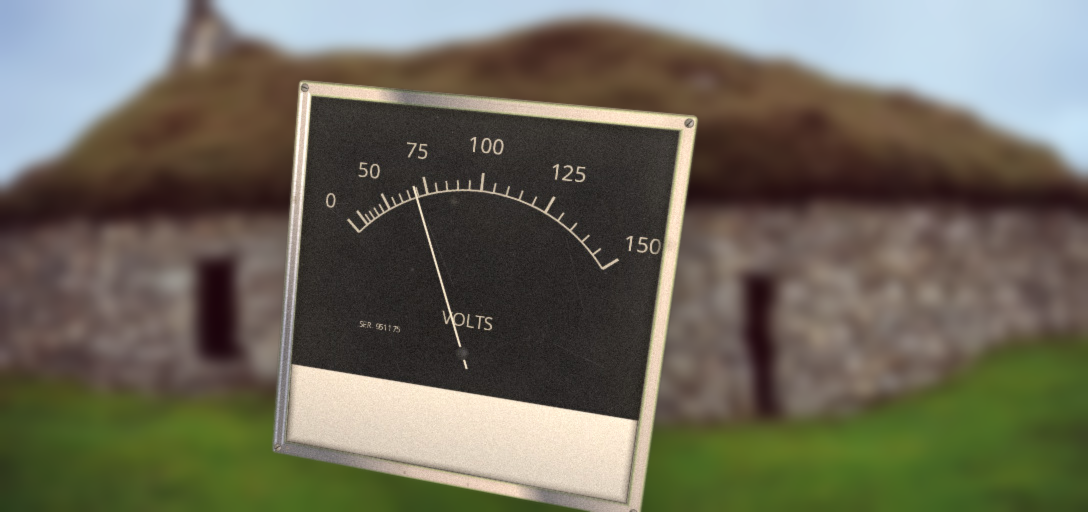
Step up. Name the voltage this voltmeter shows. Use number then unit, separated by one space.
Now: 70 V
